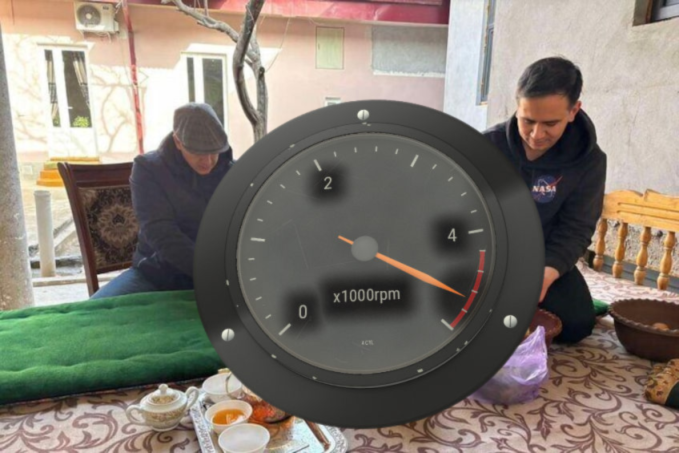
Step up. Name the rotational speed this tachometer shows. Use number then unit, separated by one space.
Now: 4700 rpm
